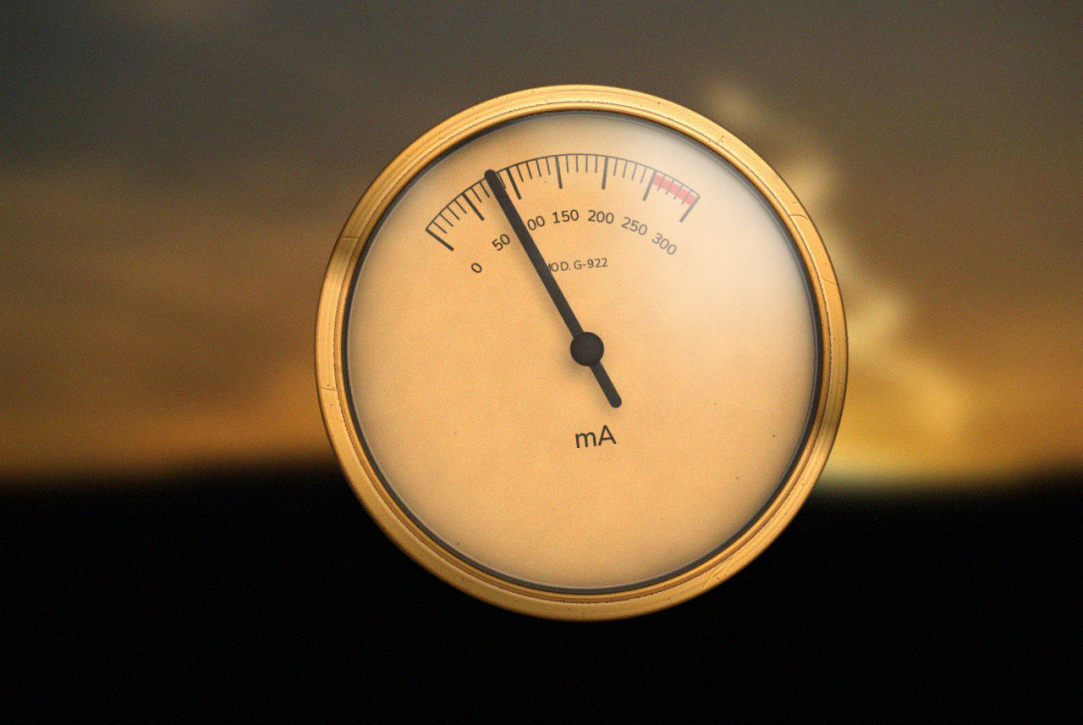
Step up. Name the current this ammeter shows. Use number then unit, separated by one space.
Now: 80 mA
